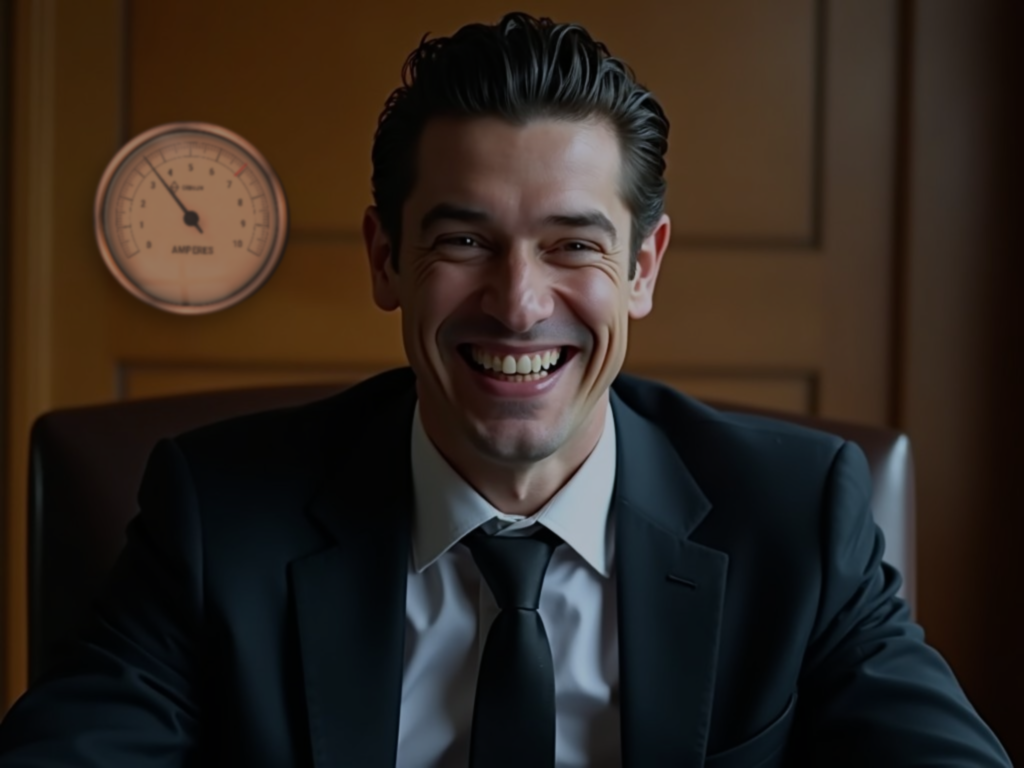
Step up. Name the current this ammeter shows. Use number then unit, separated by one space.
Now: 3.5 A
